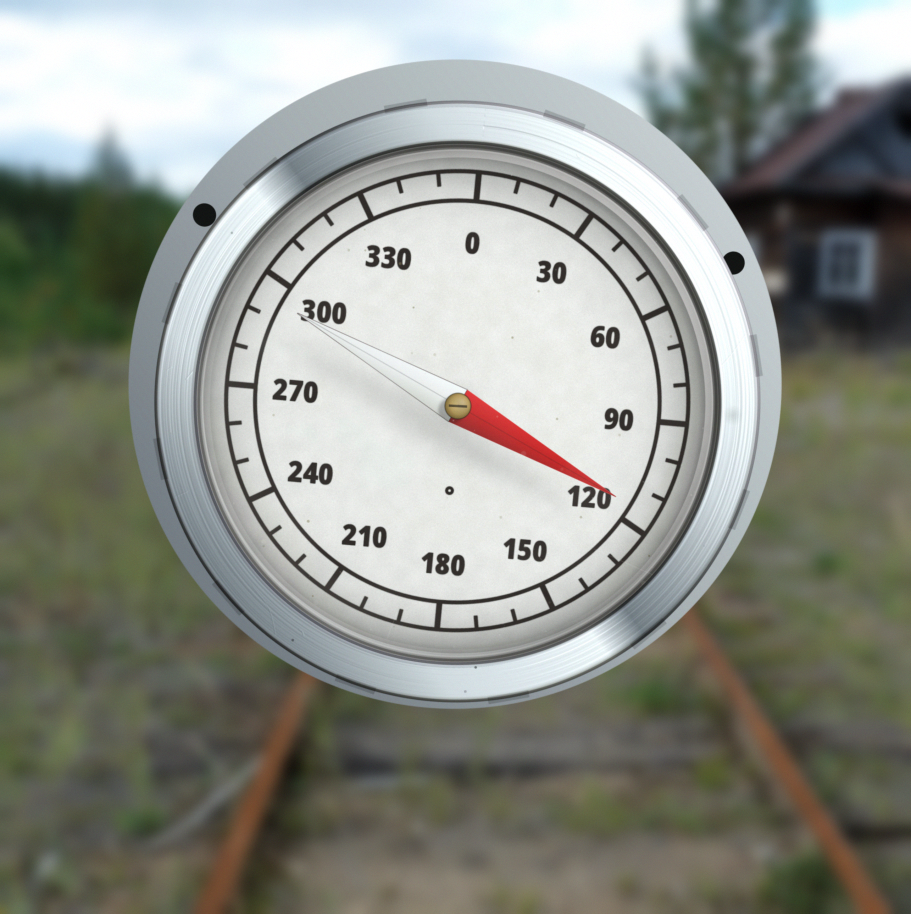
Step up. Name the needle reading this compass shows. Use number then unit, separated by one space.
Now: 115 °
